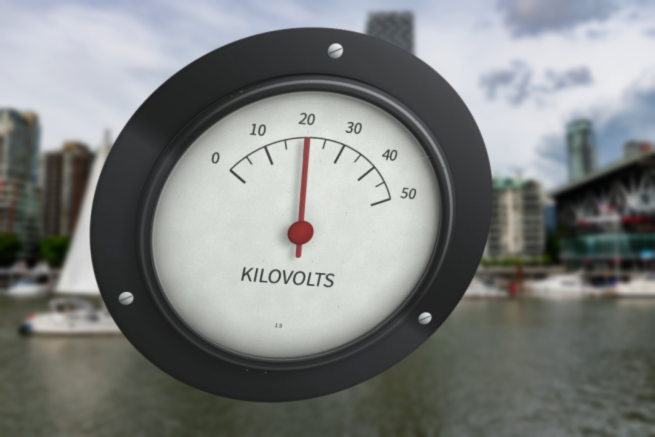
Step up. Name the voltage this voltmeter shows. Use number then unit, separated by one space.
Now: 20 kV
